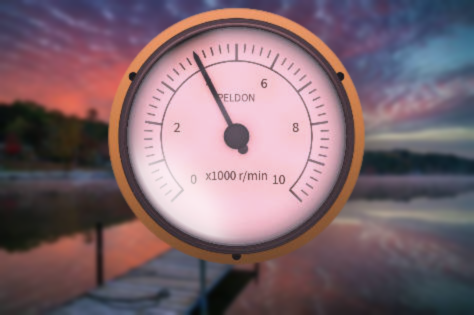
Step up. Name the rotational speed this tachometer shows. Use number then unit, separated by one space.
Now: 4000 rpm
